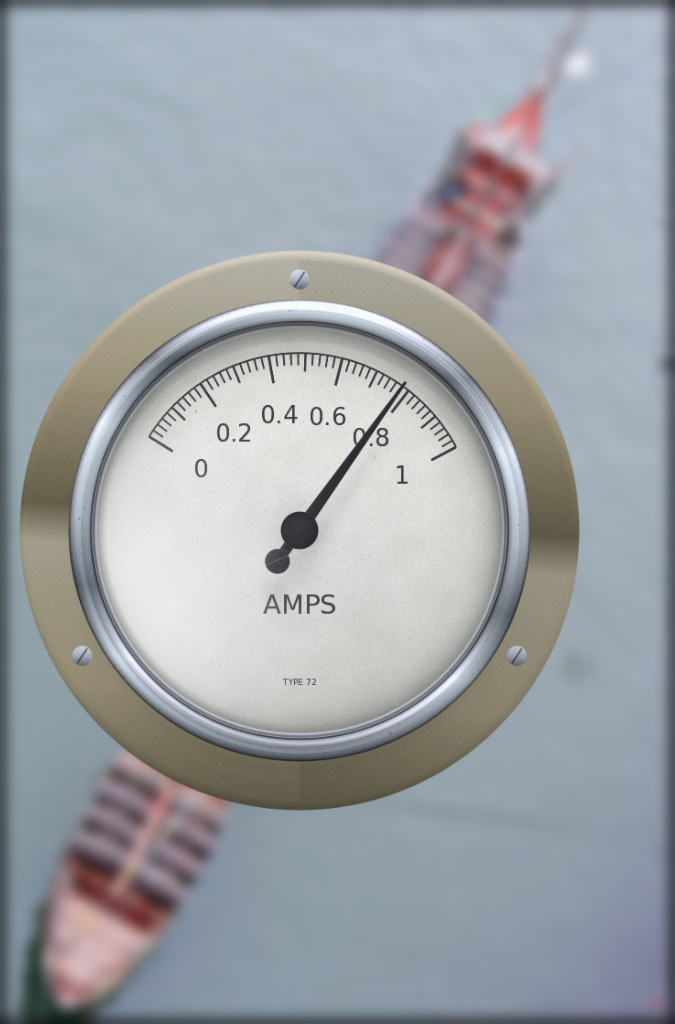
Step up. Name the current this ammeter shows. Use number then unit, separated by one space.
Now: 0.78 A
